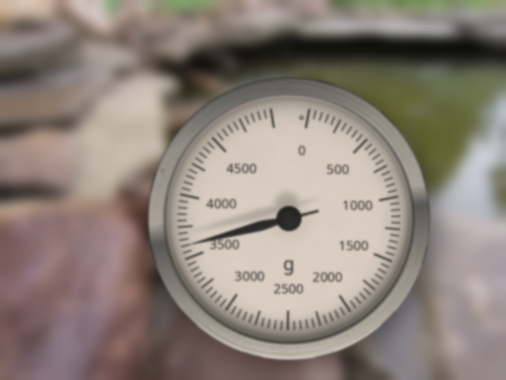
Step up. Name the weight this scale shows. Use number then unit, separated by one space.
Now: 3600 g
